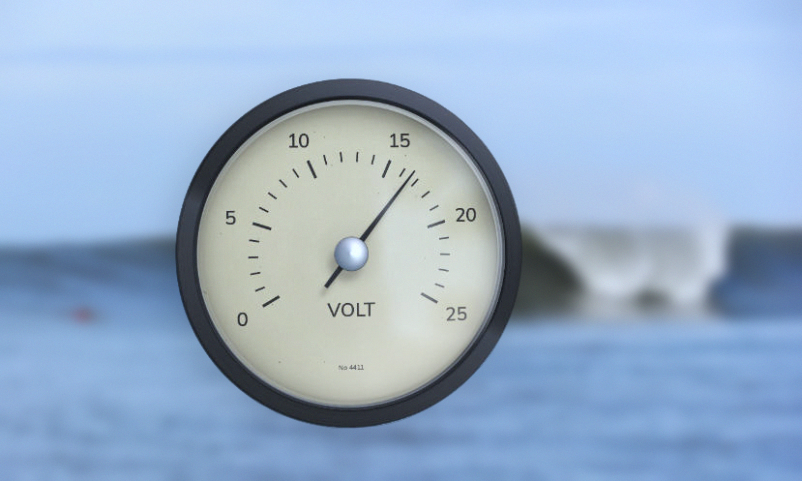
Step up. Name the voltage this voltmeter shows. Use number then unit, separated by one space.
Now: 16.5 V
